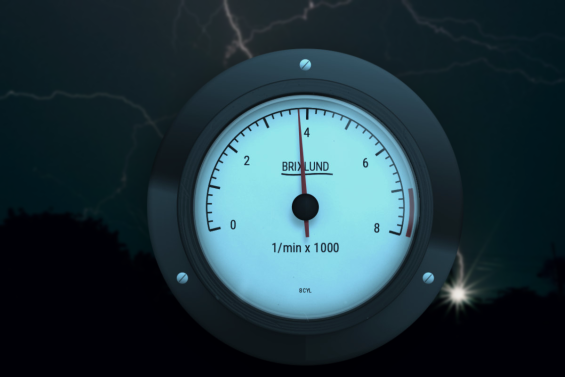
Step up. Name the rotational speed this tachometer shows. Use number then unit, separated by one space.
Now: 3800 rpm
